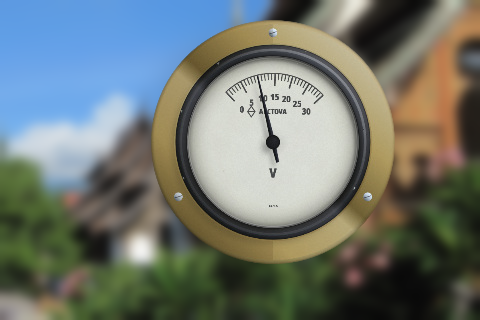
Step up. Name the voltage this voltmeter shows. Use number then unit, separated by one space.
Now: 10 V
